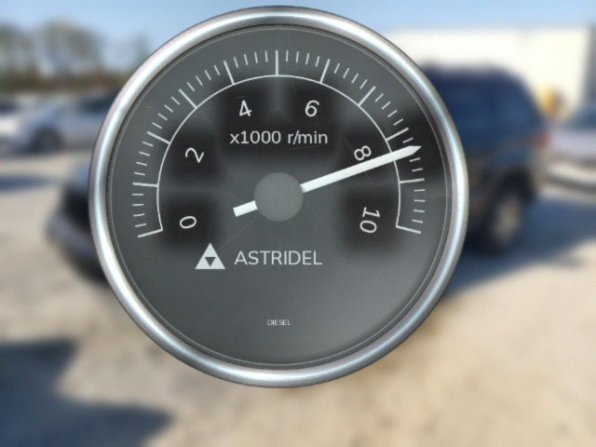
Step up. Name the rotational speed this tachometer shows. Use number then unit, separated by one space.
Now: 8400 rpm
